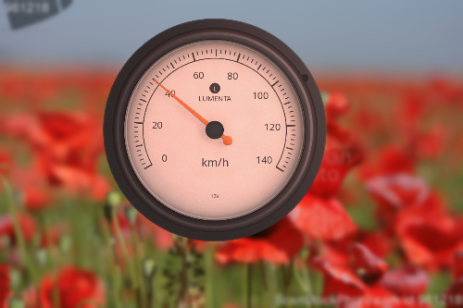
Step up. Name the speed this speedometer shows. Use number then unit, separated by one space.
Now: 40 km/h
